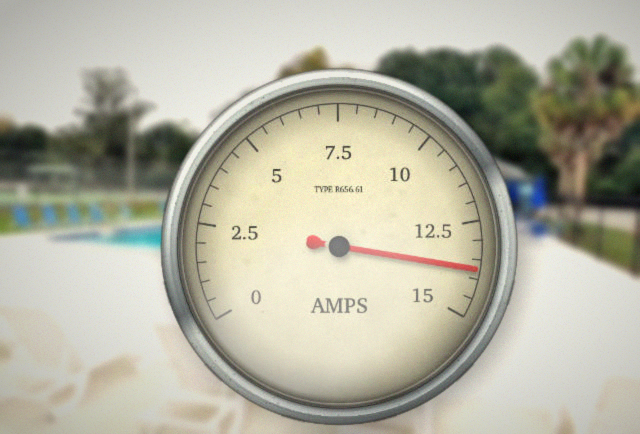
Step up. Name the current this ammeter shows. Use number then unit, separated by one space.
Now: 13.75 A
